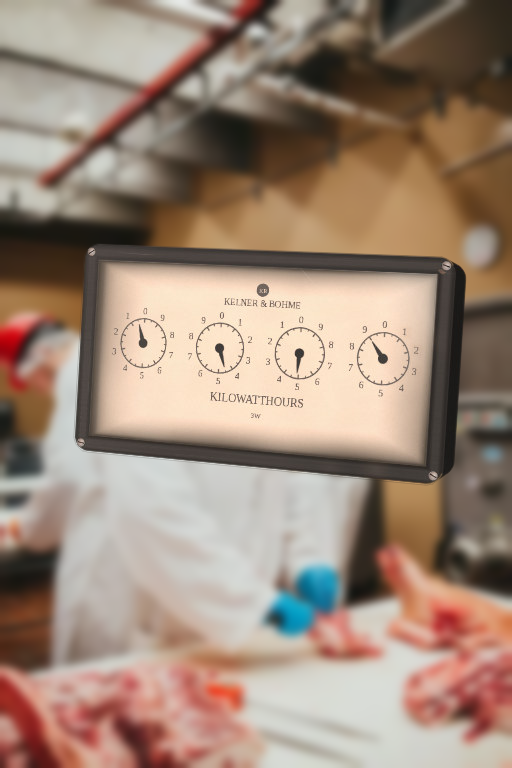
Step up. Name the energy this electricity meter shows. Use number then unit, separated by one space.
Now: 449 kWh
